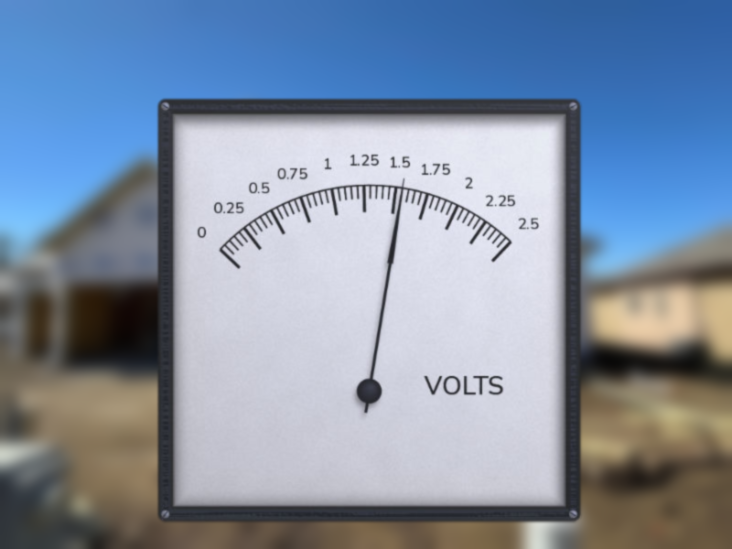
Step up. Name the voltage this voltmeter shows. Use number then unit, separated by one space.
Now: 1.55 V
